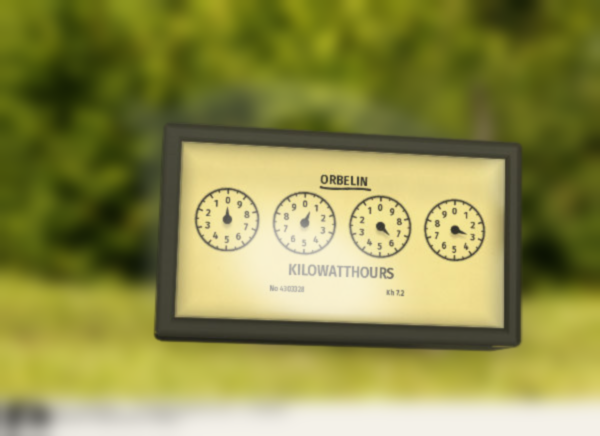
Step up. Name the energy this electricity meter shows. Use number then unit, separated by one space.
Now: 63 kWh
